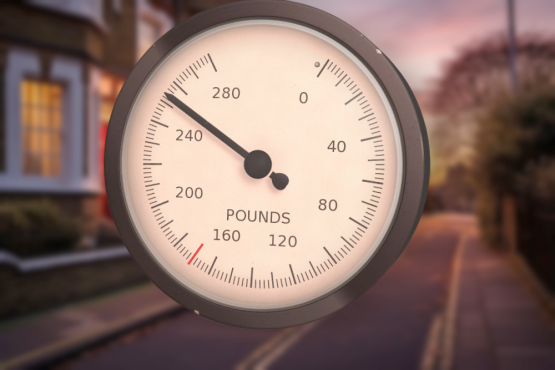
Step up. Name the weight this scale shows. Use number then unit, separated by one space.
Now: 254 lb
